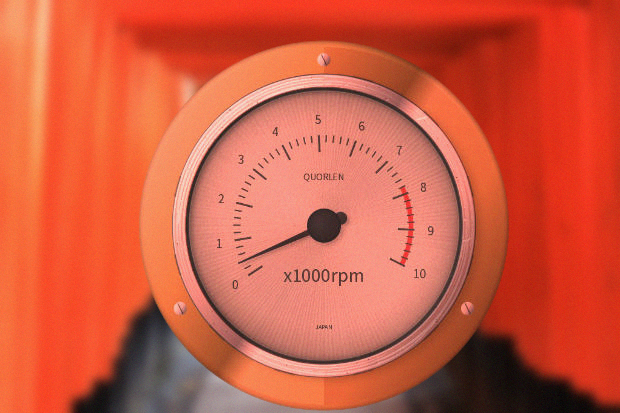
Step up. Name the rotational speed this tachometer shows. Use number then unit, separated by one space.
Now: 400 rpm
